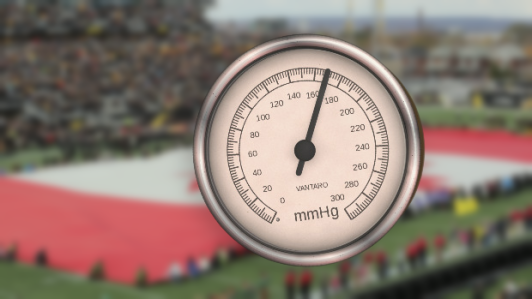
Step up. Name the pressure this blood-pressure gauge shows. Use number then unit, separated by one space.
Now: 170 mmHg
